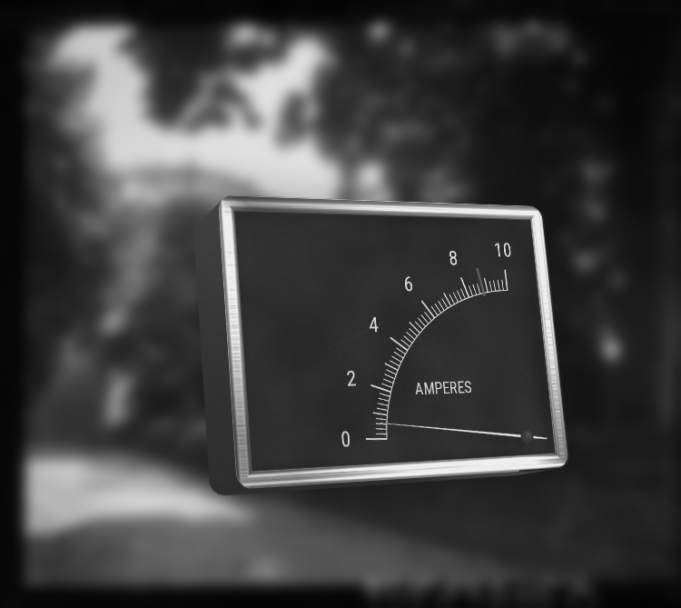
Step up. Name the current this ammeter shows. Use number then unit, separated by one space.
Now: 0.6 A
